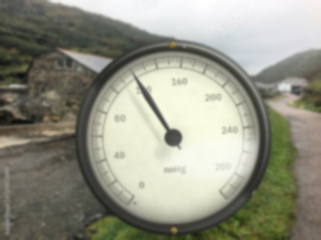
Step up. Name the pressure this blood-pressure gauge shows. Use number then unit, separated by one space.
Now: 120 mmHg
